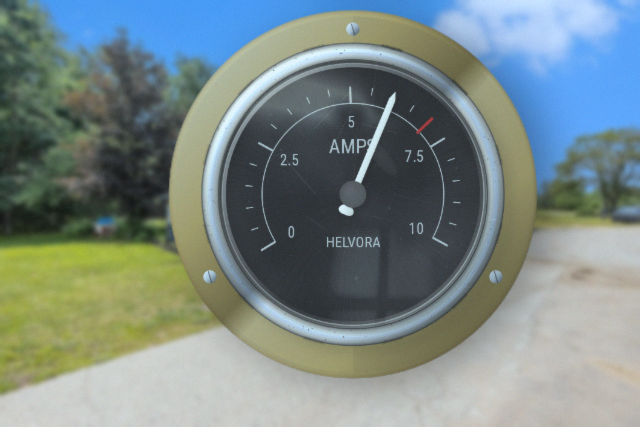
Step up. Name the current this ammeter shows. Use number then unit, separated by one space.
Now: 6 A
